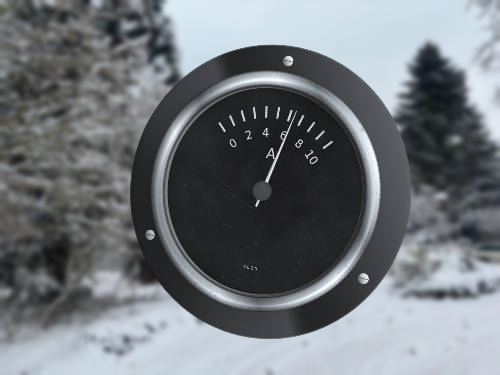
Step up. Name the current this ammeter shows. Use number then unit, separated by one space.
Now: 6.5 A
